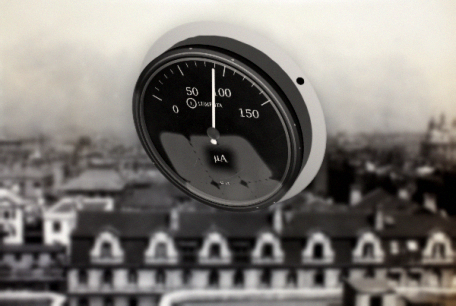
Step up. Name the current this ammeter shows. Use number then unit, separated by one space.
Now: 90 µA
